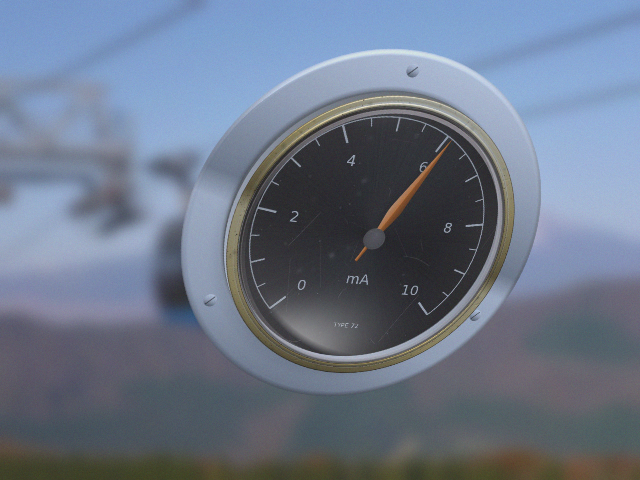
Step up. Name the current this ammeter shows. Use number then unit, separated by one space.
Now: 6 mA
